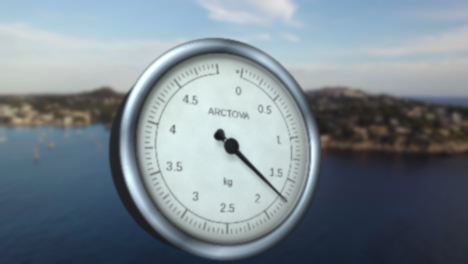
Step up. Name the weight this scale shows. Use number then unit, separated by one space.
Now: 1.75 kg
